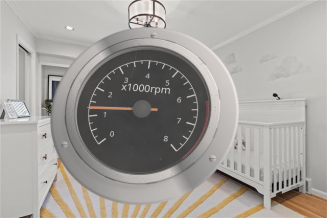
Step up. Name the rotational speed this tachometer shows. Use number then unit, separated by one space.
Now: 1250 rpm
